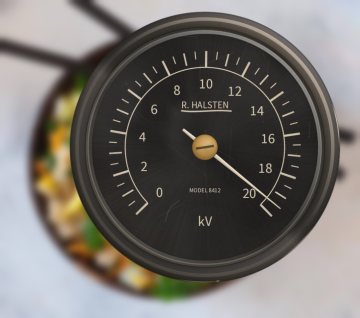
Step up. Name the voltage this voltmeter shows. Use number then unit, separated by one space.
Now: 19.5 kV
